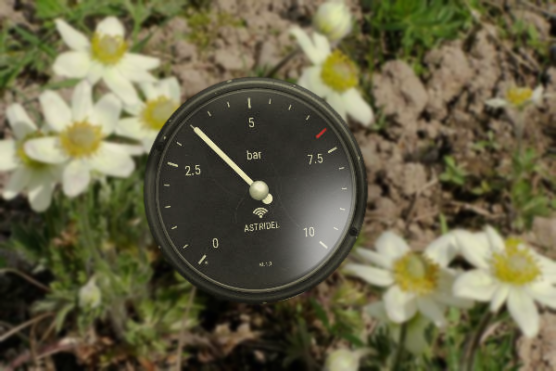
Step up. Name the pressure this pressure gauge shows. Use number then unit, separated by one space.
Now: 3.5 bar
